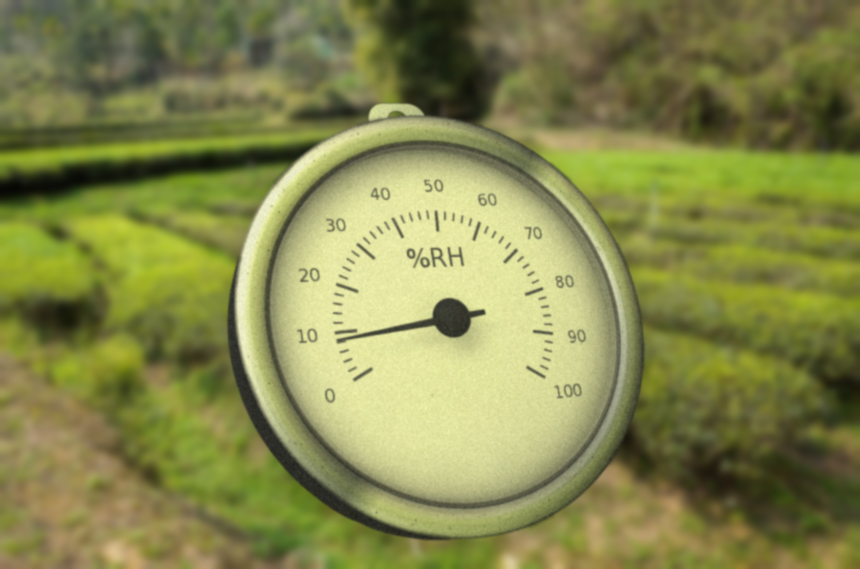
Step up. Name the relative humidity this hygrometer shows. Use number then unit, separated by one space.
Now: 8 %
